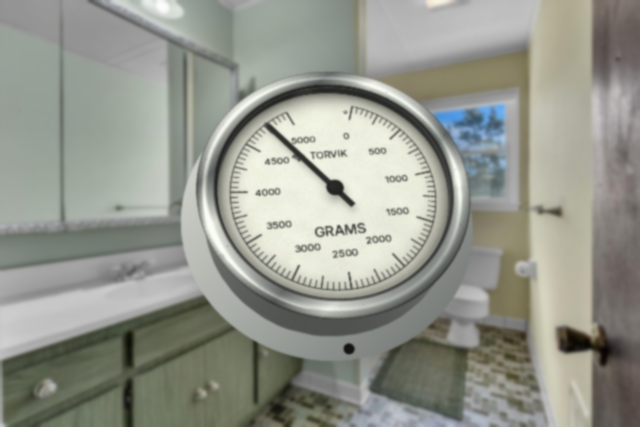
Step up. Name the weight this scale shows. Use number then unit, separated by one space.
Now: 4750 g
